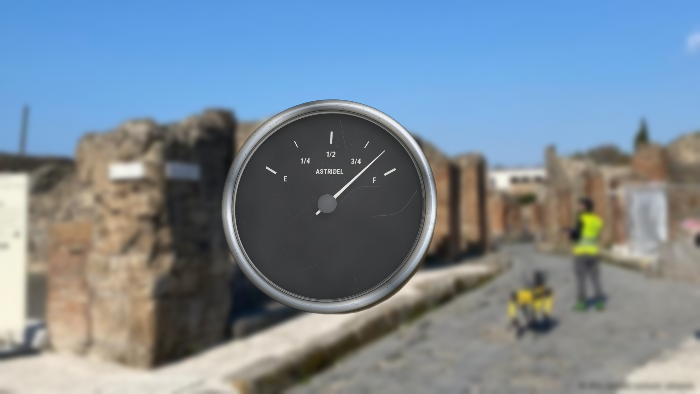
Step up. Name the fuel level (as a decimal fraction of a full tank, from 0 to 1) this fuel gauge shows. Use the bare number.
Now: 0.875
